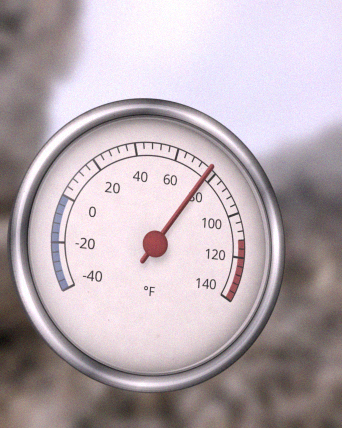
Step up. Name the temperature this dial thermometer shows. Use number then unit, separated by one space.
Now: 76 °F
